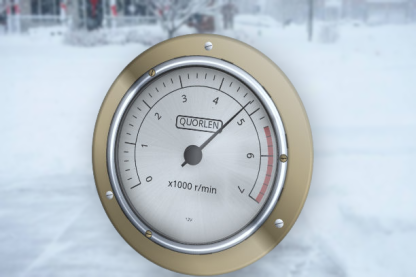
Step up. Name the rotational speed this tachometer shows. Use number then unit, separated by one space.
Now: 4800 rpm
